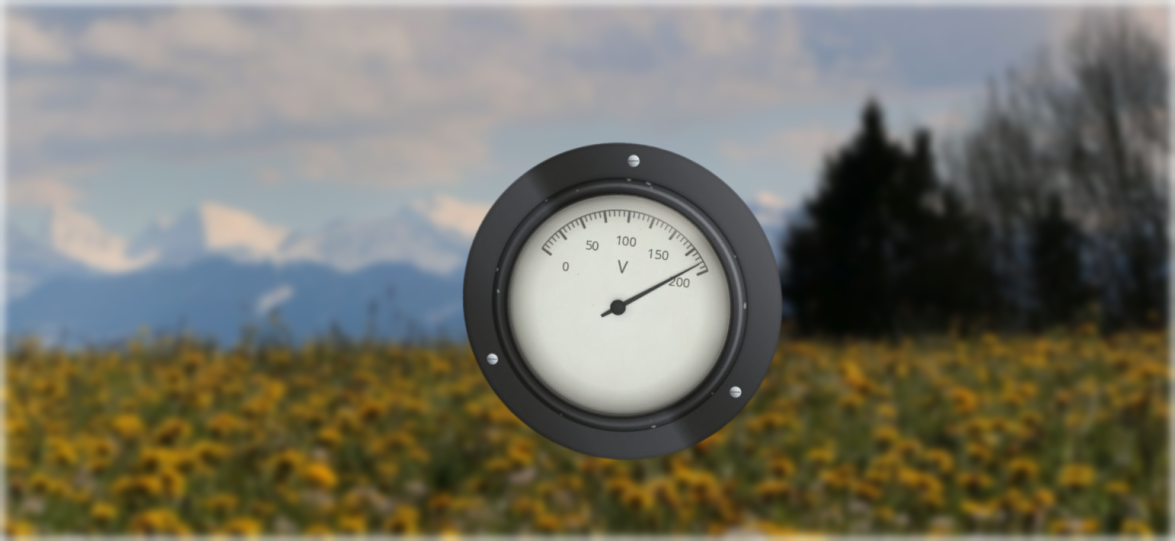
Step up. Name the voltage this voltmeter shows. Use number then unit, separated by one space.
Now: 190 V
